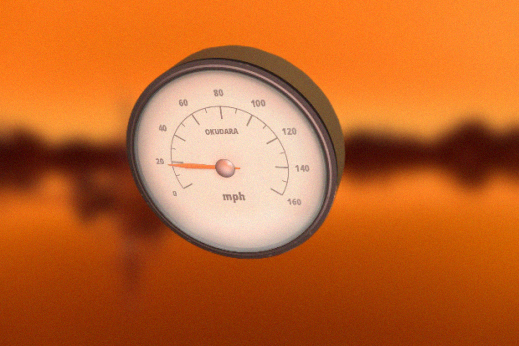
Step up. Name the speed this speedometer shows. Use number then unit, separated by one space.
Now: 20 mph
